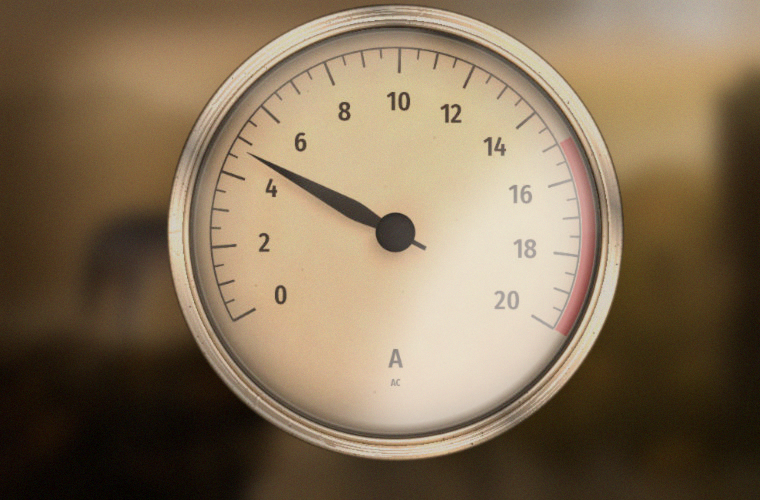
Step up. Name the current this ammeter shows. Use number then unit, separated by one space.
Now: 4.75 A
